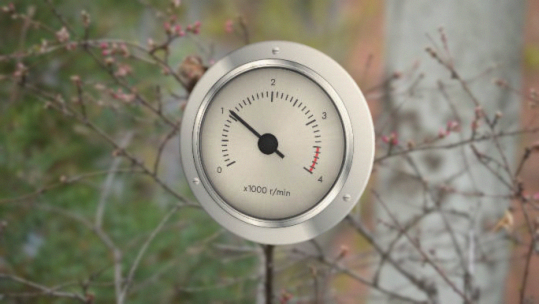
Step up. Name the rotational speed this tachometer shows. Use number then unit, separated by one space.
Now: 1100 rpm
